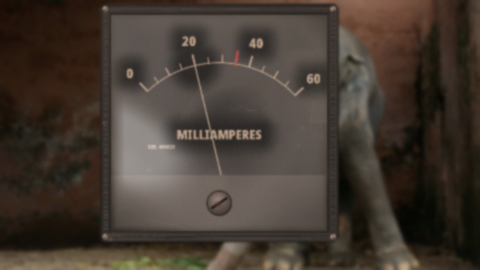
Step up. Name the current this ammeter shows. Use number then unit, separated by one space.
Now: 20 mA
